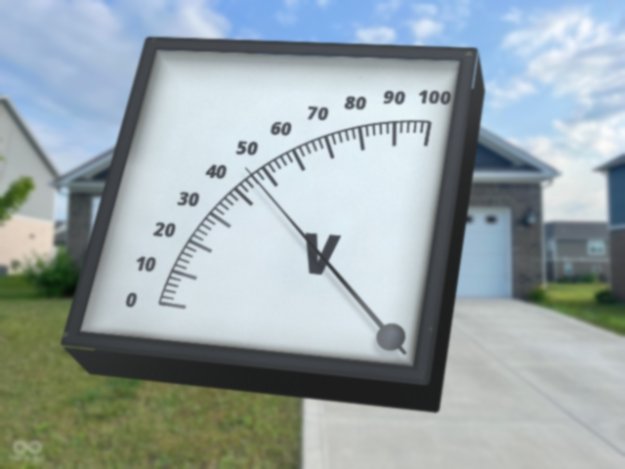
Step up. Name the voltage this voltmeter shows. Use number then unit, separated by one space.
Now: 46 V
